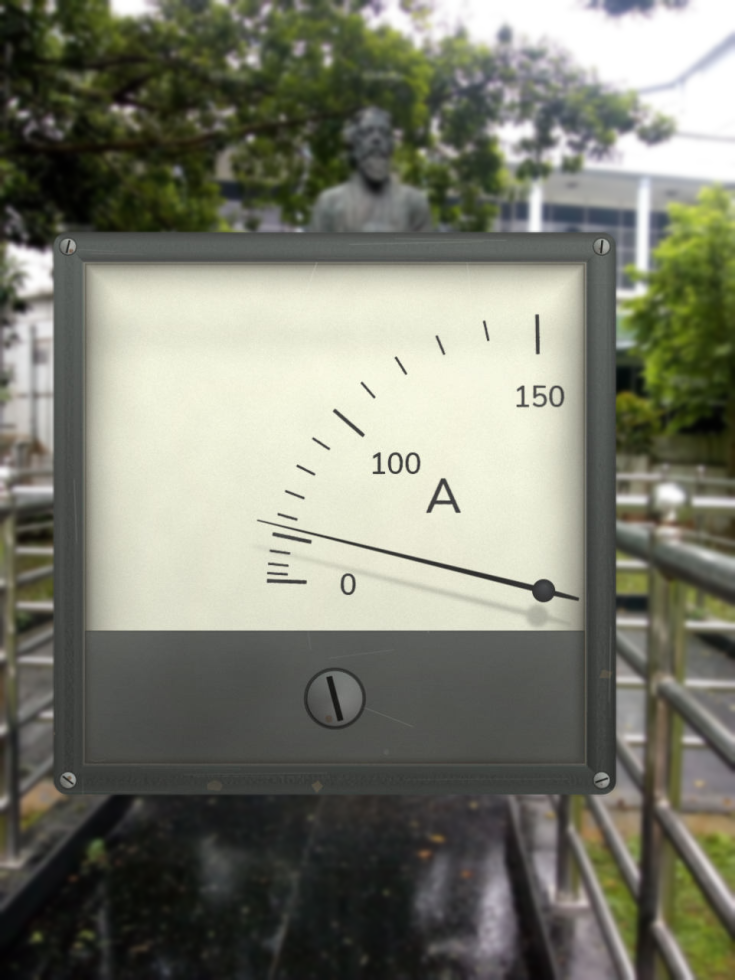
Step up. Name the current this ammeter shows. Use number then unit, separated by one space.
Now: 55 A
